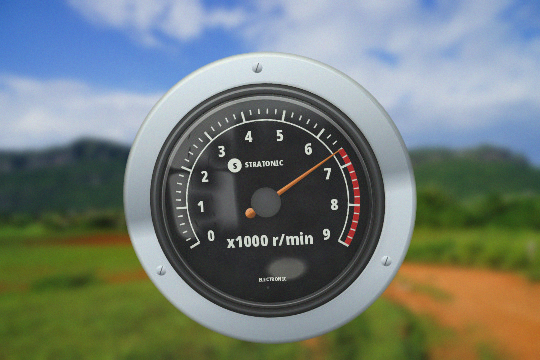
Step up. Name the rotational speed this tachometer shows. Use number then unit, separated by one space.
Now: 6600 rpm
